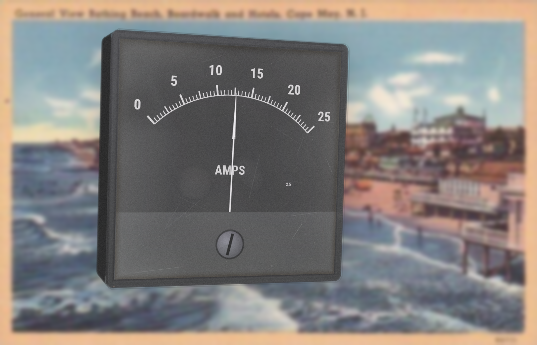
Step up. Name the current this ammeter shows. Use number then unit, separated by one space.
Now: 12.5 A
